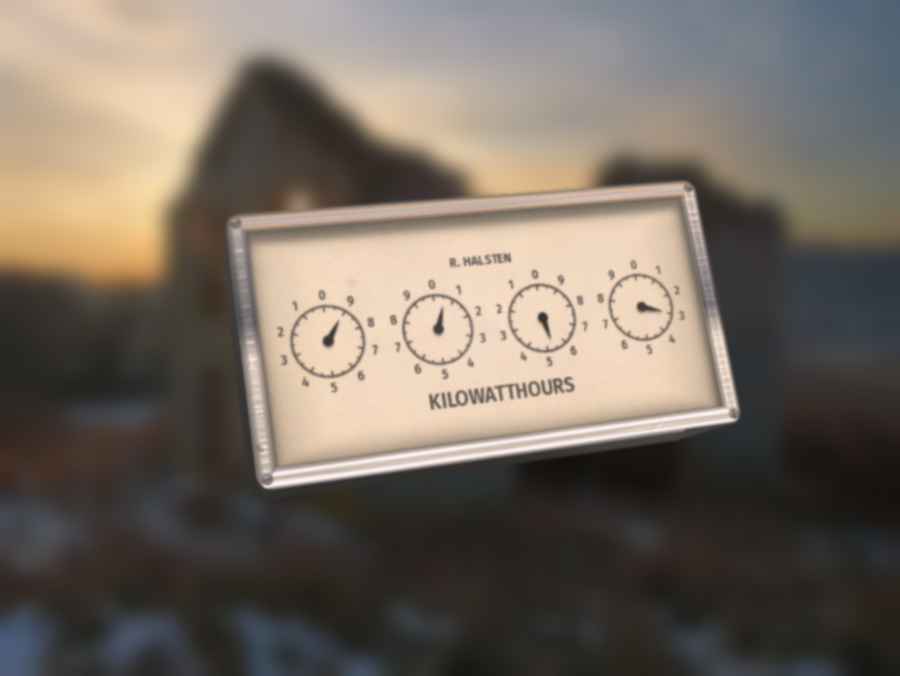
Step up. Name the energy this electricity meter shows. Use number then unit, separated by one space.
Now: 9053 kWh
